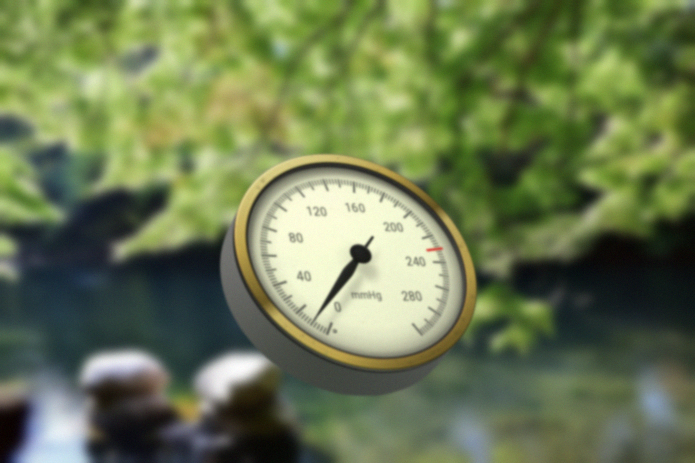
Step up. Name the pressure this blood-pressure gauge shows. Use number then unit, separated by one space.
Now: 10 mmHg
